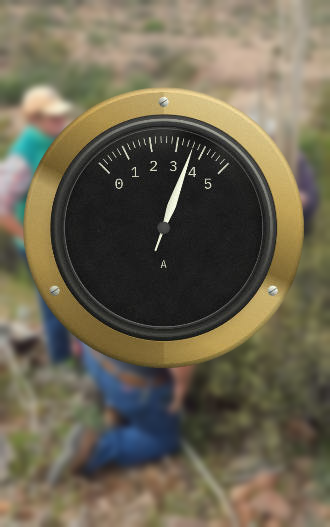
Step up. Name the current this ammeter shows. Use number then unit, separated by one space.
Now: 3.6 A
